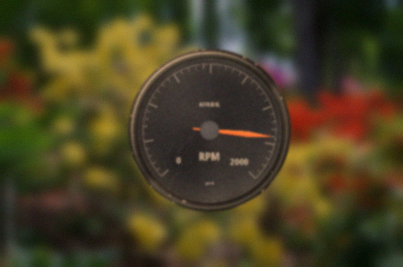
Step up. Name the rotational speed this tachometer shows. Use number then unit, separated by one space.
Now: 1700 rpm
